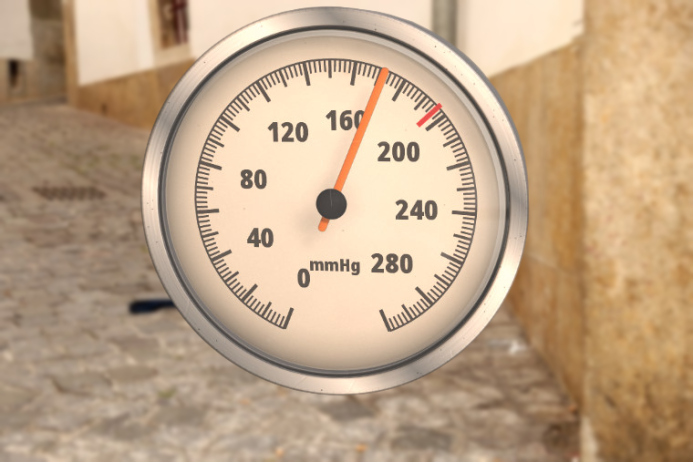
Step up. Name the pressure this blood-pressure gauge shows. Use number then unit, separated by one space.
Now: 172 mmHg
